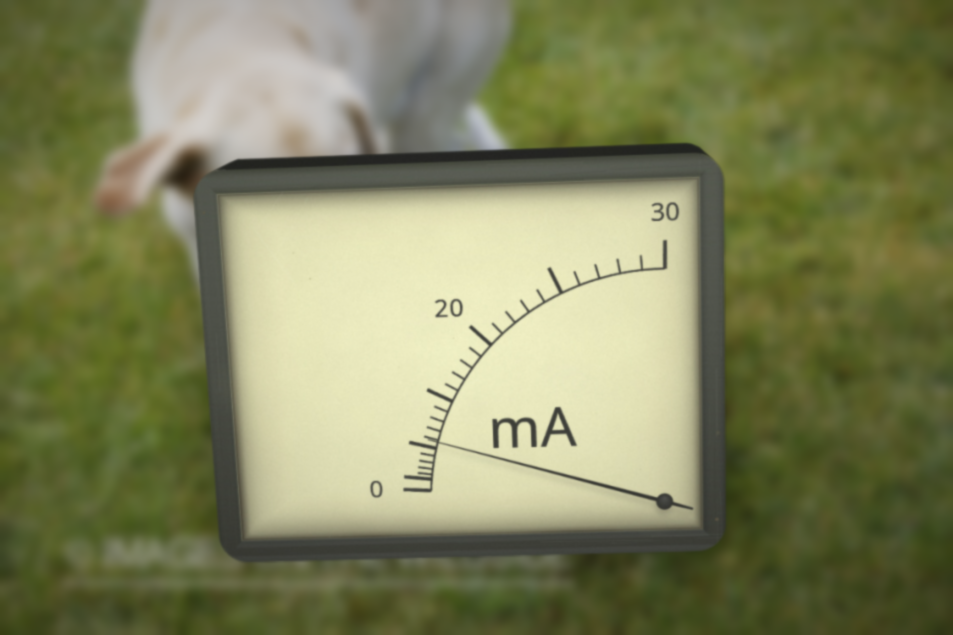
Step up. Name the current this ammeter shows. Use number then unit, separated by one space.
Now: 11 mA
